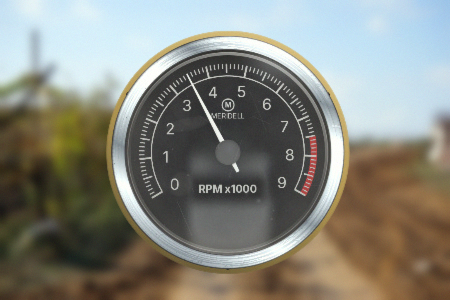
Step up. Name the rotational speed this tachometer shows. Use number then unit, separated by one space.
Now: 3500 rpm
